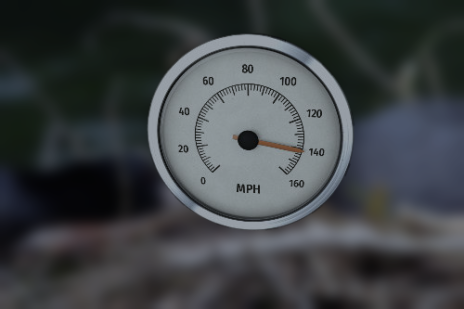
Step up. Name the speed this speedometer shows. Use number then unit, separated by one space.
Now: 140 mph
